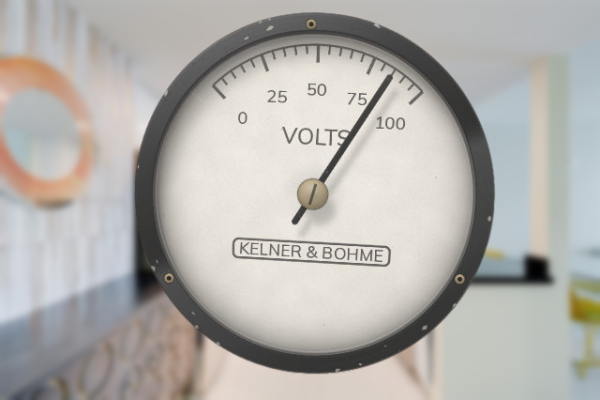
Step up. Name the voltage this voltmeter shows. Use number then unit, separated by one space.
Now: 85 V
